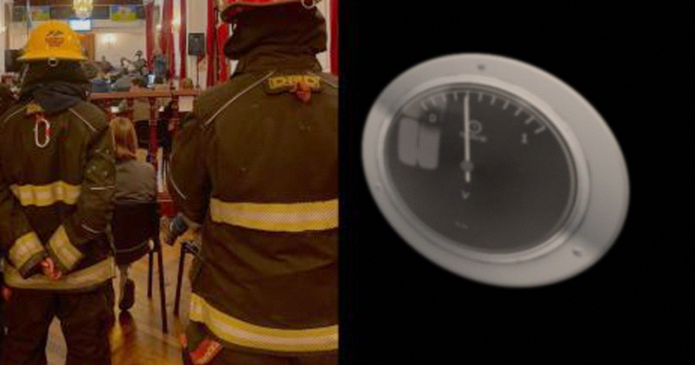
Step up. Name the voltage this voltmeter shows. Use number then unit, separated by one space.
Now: 0.4 V
